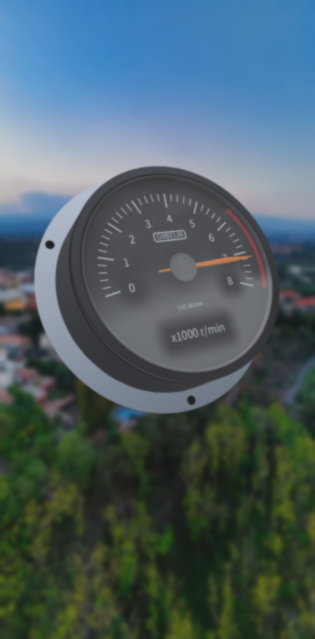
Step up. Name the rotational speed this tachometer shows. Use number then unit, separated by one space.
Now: 7200 rpm
